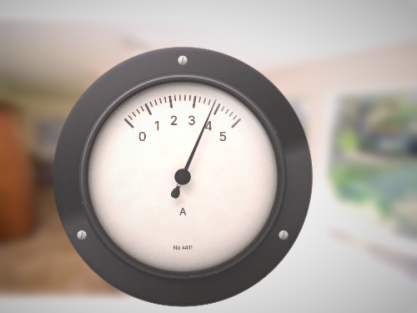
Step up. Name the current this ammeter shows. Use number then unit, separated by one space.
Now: 3.8 A
